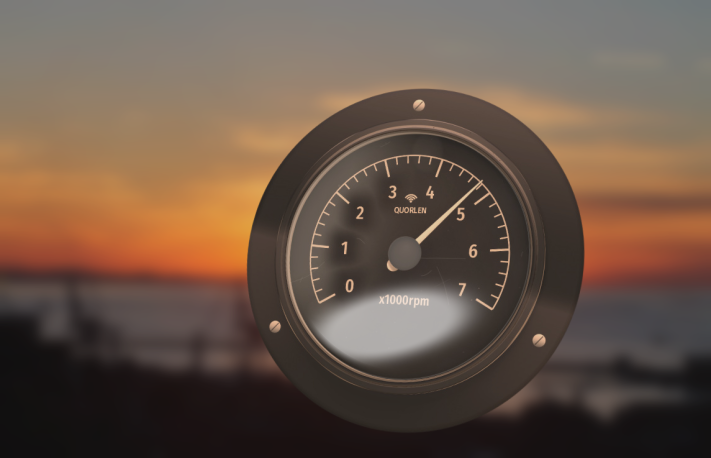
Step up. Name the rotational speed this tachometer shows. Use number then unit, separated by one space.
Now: 4800 rpm
